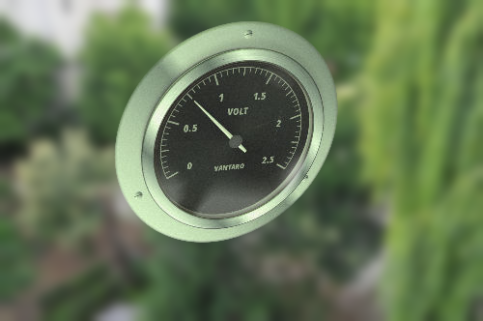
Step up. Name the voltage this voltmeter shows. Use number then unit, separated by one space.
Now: 0.75 V
